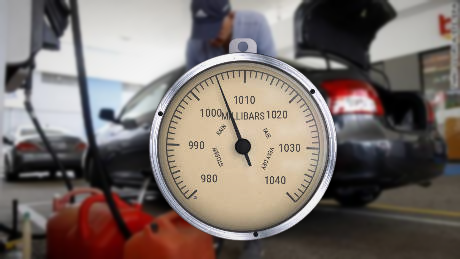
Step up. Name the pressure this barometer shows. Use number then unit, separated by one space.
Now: 1005 mbar
